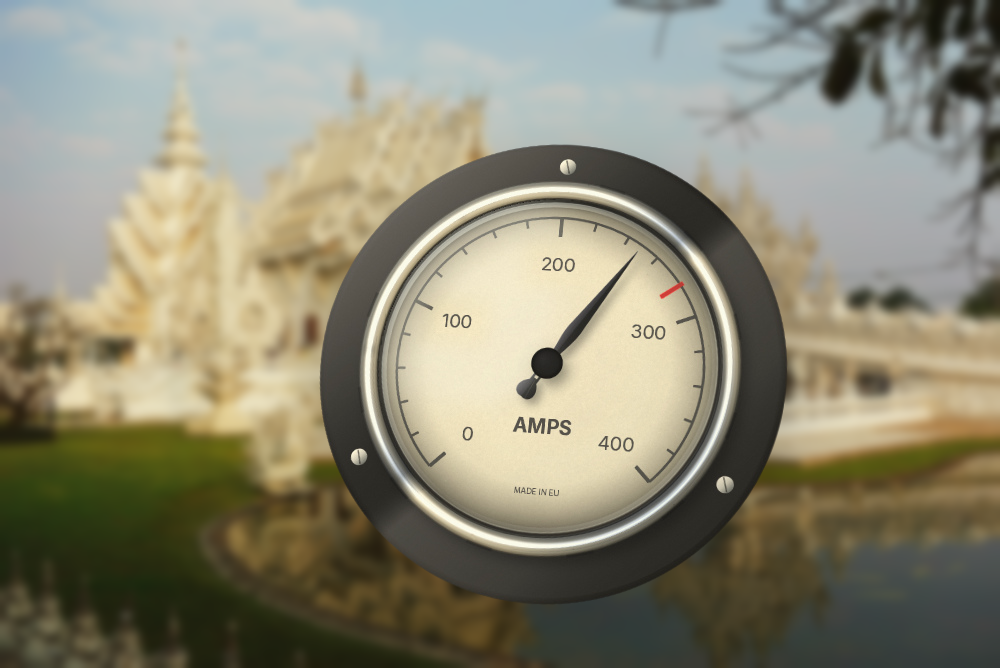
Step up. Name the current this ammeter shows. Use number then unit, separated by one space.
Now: 250 A
